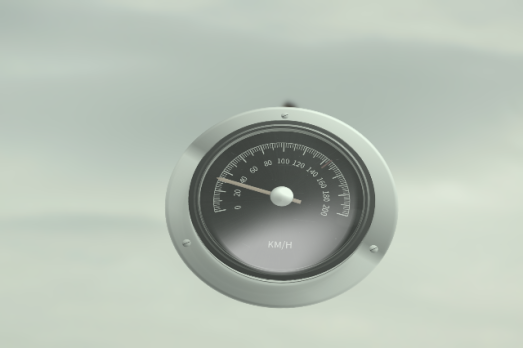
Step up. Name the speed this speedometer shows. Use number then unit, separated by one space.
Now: 30 km/h
